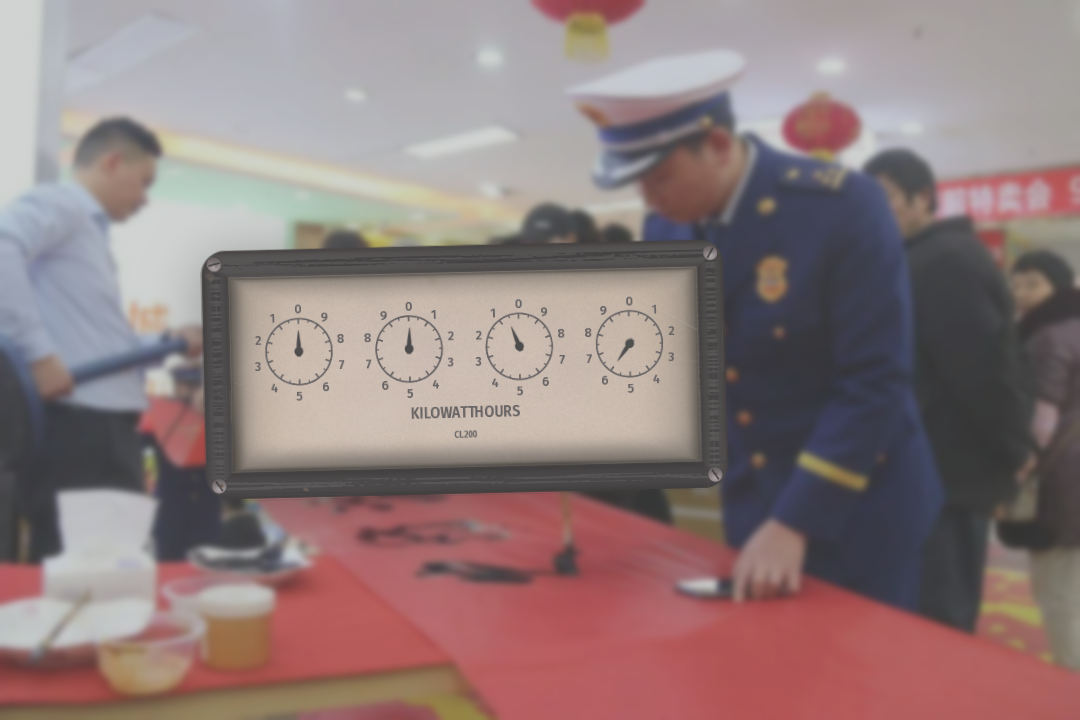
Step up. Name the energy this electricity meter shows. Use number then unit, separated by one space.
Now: 6 kWh
